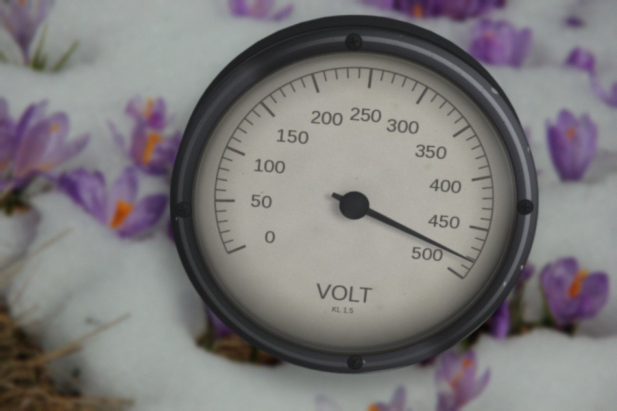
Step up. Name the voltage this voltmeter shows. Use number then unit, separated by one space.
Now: 480 V
